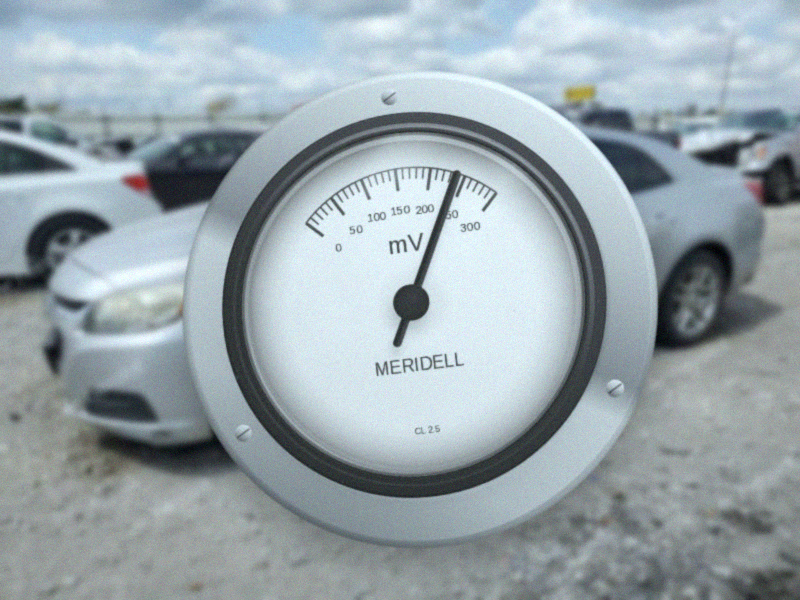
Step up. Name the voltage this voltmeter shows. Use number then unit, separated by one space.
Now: 240 mV
